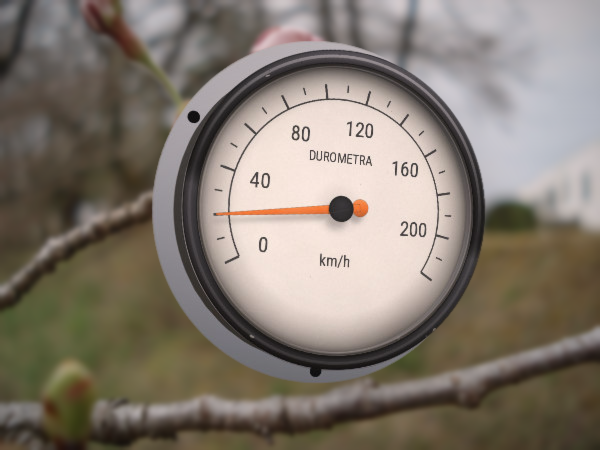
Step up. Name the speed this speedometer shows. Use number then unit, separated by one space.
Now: 20 km/h
